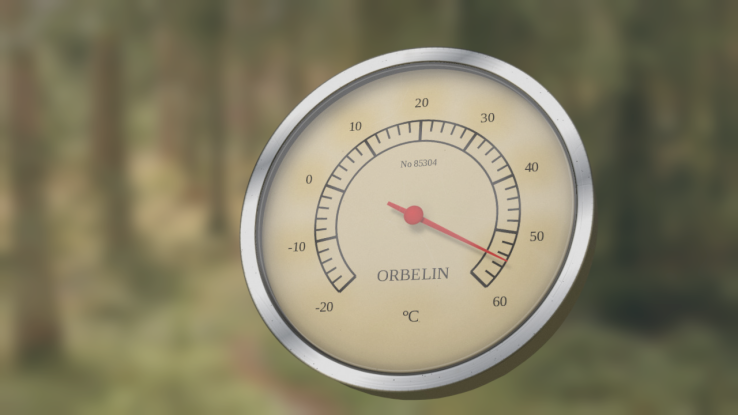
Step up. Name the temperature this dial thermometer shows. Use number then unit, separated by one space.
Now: 55 °C
